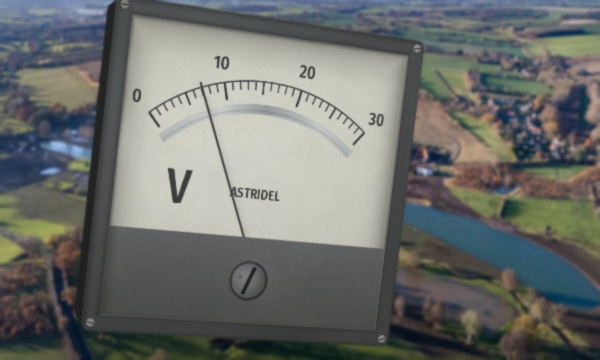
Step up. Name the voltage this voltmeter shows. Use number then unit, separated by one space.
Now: 7 V
